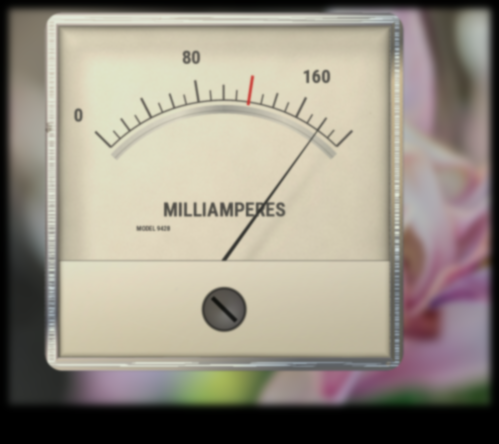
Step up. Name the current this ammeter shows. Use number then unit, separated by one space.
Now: 180 mA
